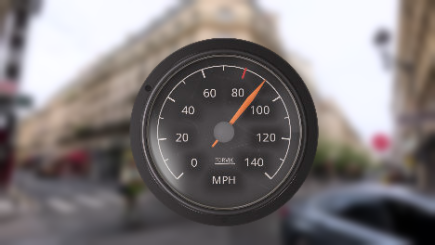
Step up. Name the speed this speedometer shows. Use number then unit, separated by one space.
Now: 90 mph
